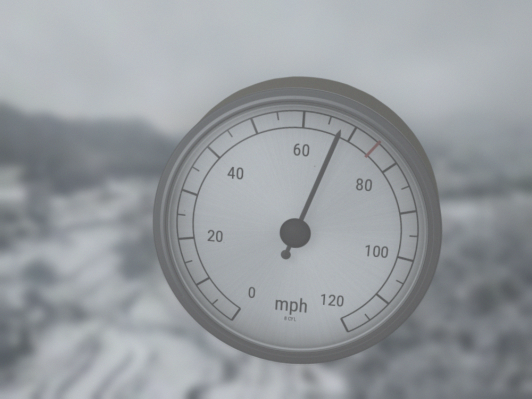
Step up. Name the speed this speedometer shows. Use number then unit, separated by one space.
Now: 67.5 mph
